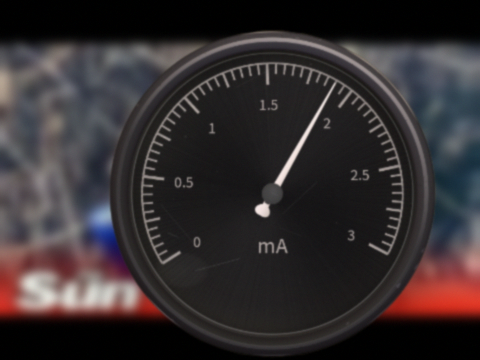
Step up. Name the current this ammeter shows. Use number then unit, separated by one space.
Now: 1.9 mA
